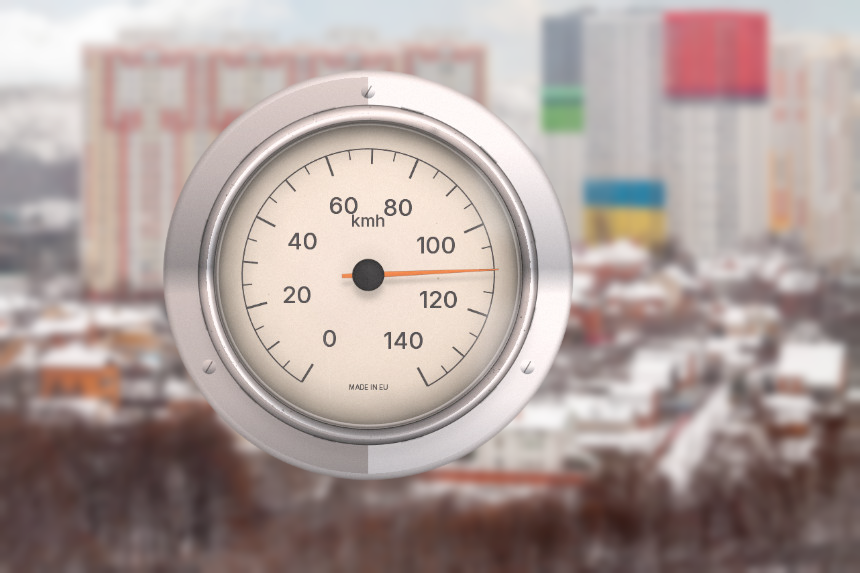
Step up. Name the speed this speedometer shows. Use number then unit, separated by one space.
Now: 110 km/h
